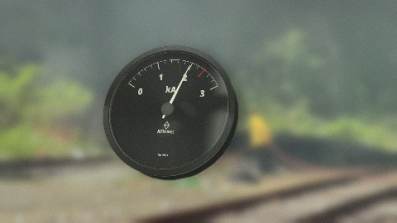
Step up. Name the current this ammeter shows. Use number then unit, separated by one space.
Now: 2 kA
